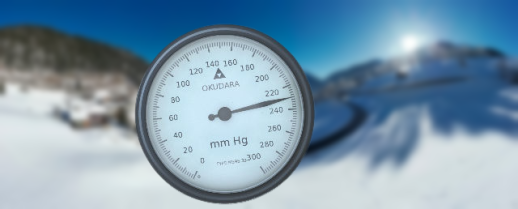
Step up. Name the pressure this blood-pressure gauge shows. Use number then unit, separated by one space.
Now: 230 mmHg
